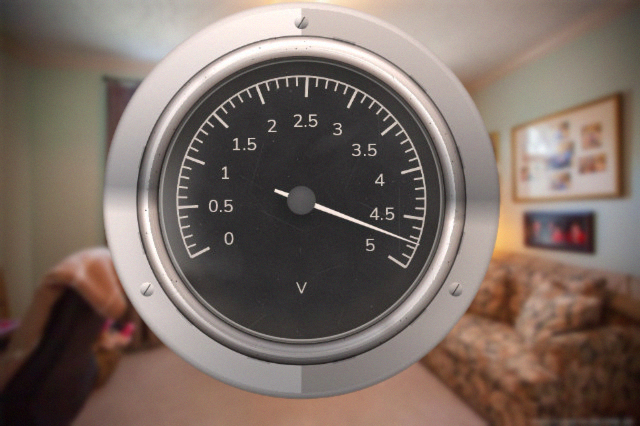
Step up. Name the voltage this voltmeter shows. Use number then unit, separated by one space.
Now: 4.75 V
